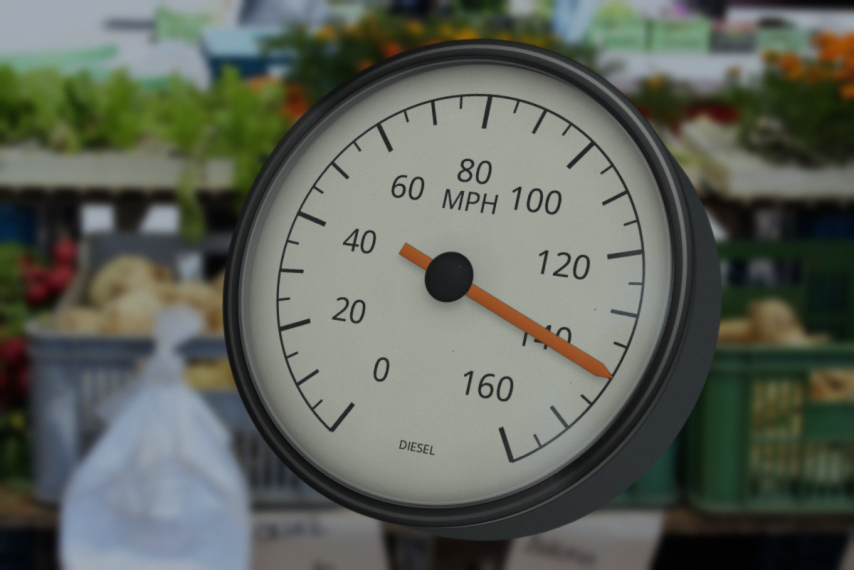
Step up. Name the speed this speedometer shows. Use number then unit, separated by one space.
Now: 140 mph
